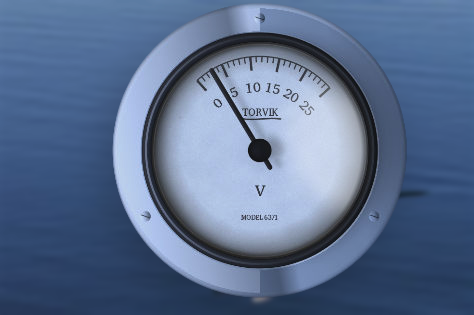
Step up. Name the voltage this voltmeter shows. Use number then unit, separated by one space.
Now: 3 V
